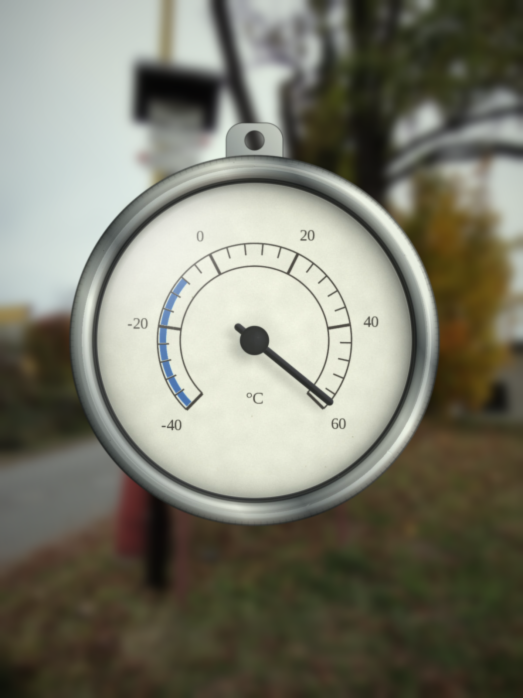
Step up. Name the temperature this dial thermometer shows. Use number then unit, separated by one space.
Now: 58 °C
